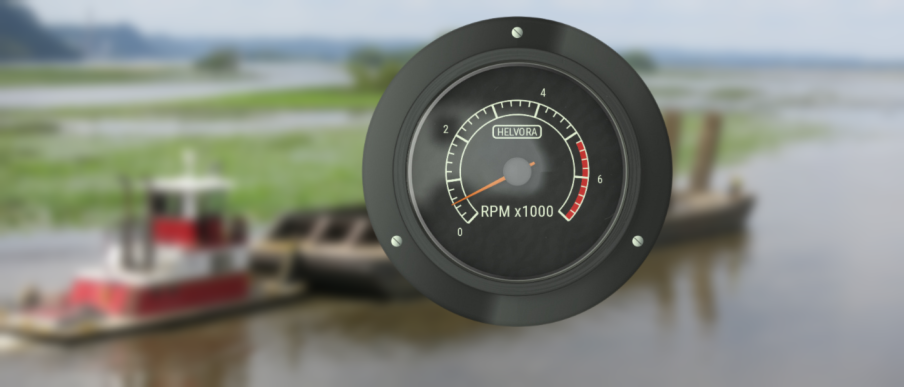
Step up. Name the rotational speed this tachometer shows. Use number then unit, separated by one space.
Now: 500 rpm
